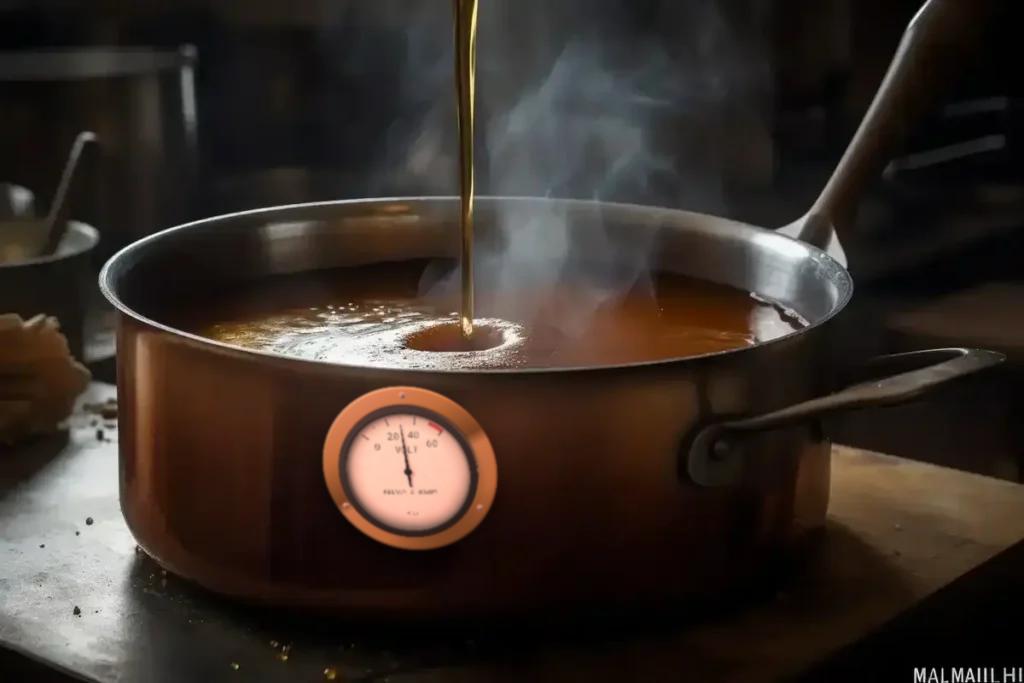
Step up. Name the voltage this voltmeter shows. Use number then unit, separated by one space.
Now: 30 V
